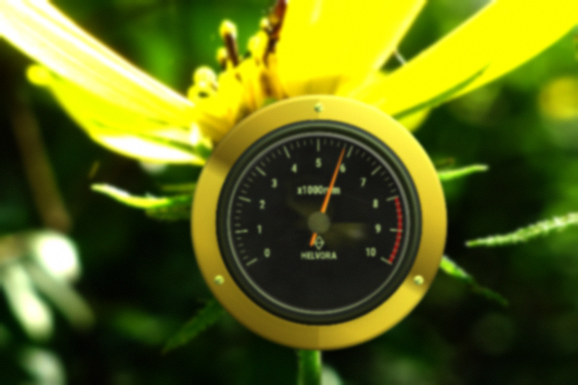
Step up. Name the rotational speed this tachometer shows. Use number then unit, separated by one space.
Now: 5800 rpm
